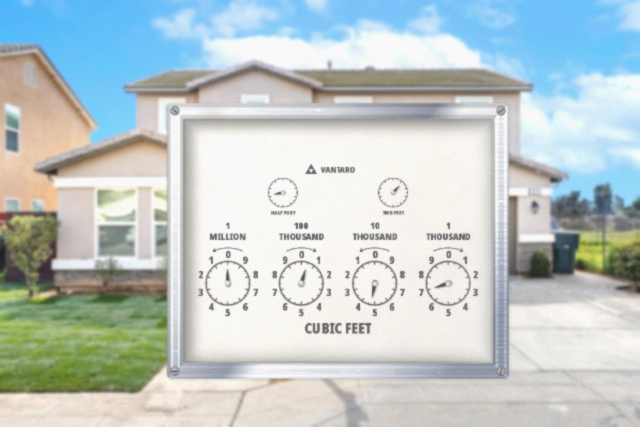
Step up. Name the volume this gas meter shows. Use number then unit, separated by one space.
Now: 4700 ft³
